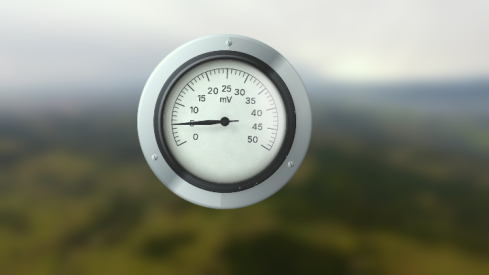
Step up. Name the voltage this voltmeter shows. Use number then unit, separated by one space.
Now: 5 mV
